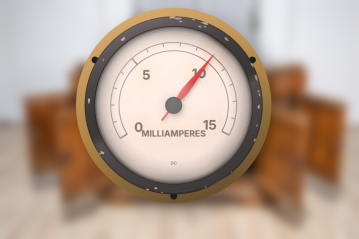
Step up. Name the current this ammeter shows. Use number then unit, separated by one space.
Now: 10 mA
